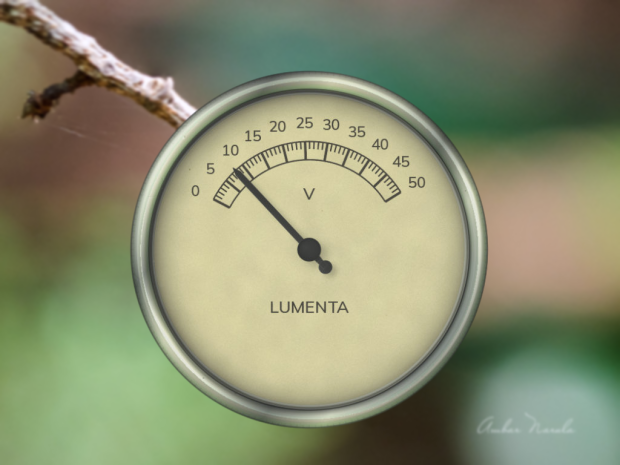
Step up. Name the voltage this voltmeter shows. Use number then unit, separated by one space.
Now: 8 V
